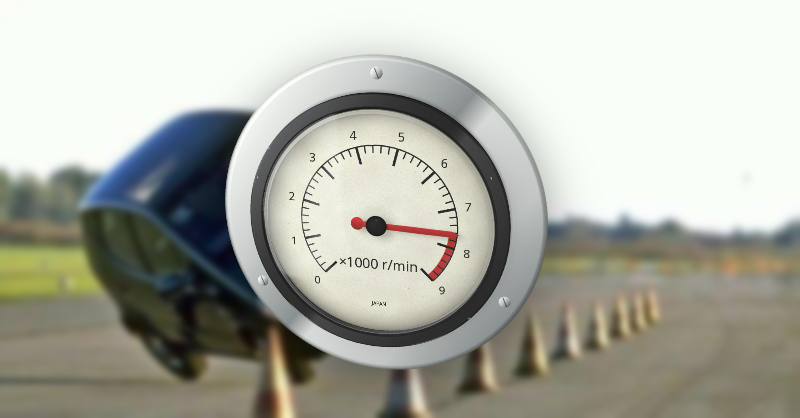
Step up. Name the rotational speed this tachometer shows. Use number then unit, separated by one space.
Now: 7600 rpm
